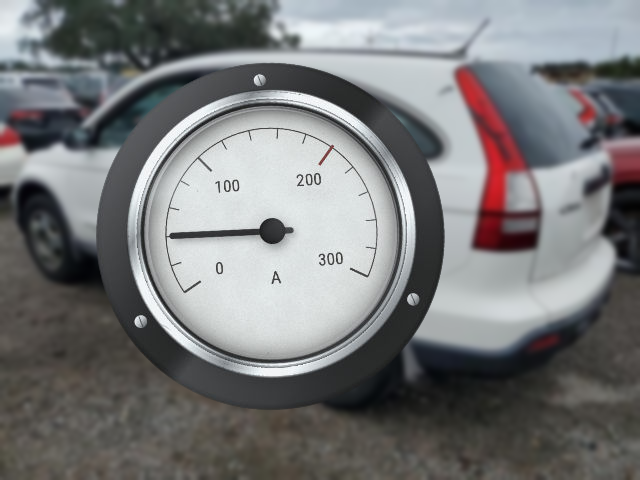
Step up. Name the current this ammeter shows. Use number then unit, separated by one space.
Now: 40 A
